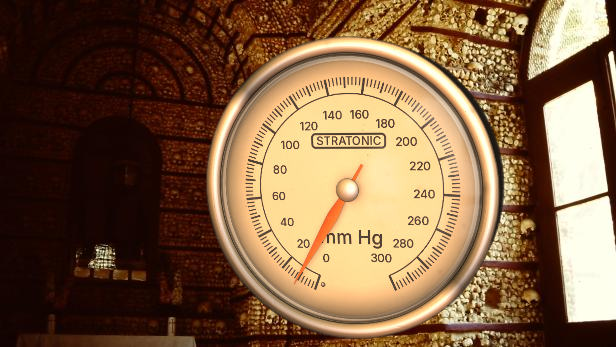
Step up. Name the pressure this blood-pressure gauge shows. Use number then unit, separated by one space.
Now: 10 mmHg
